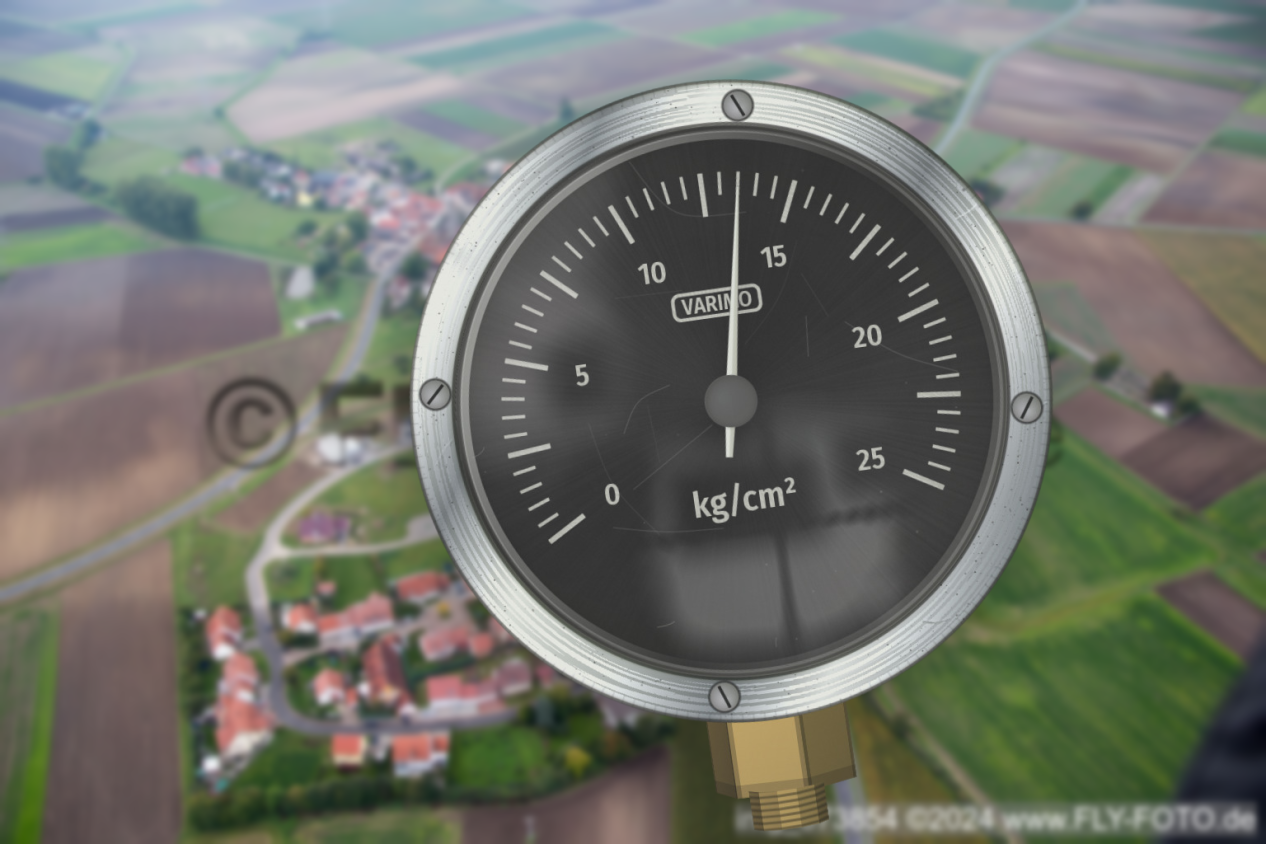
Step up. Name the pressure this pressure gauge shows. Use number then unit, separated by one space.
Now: 13.5 kg/cm²
